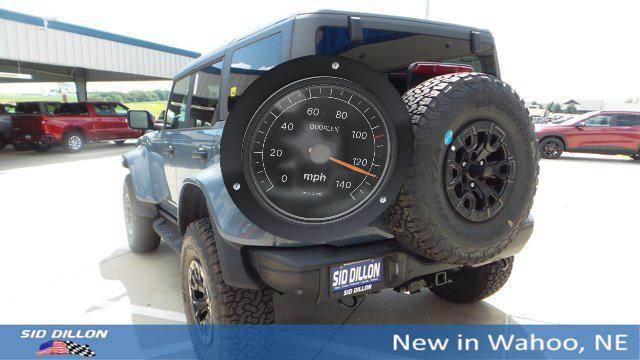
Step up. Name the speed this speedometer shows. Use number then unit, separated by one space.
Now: 125 mph
